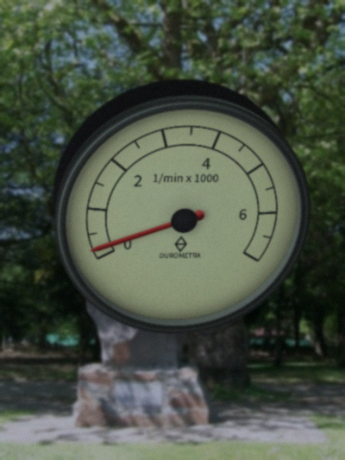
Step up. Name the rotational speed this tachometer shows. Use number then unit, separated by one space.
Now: 250 rpm
